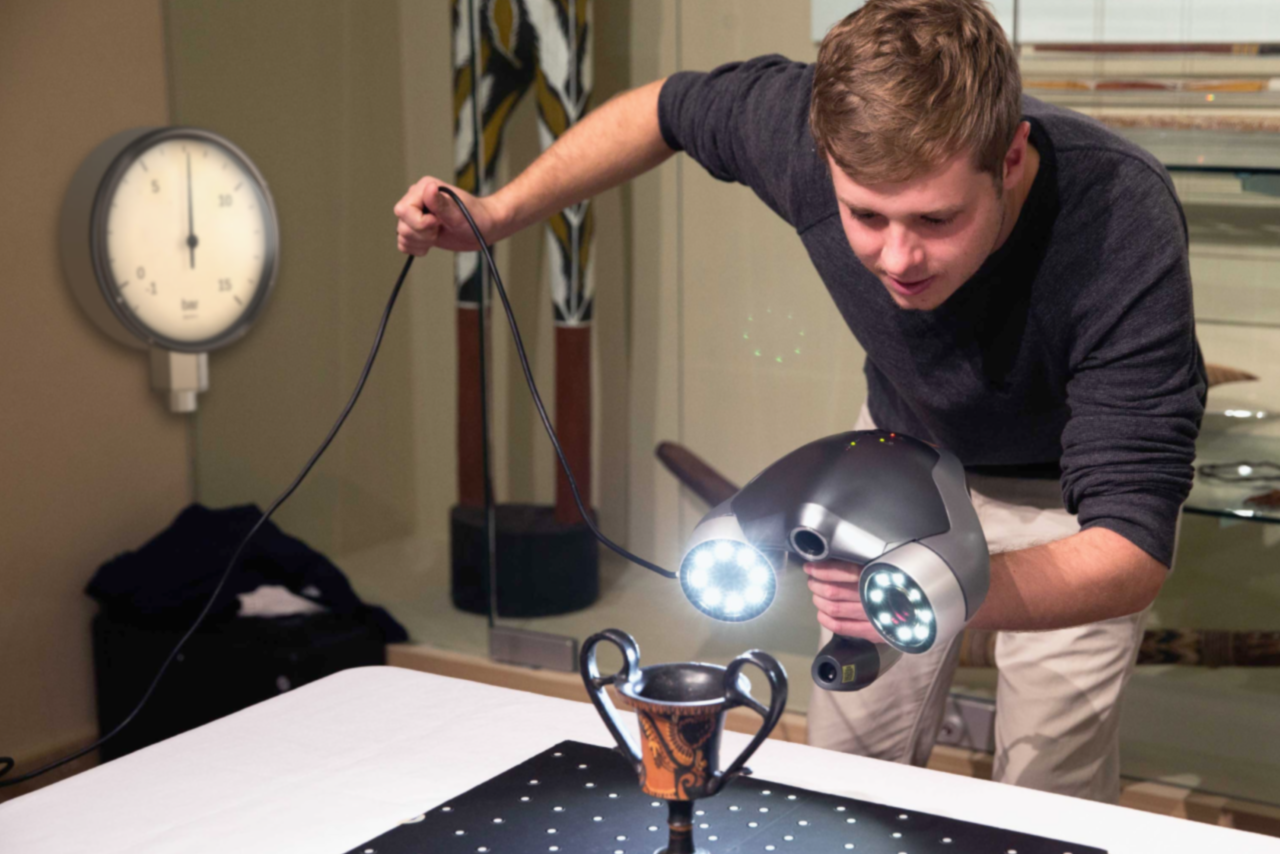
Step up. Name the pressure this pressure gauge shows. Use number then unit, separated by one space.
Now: 7 bar
